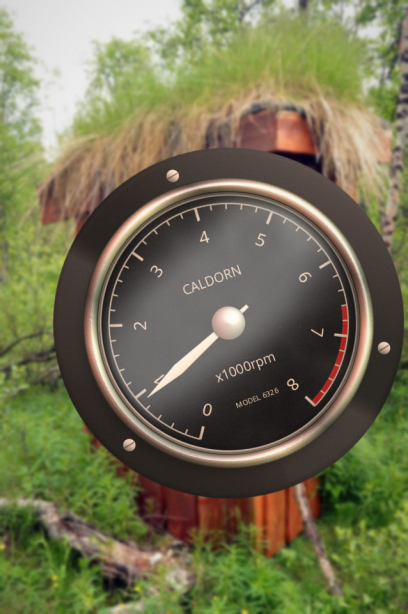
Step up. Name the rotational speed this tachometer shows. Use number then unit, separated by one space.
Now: 900 rpm
